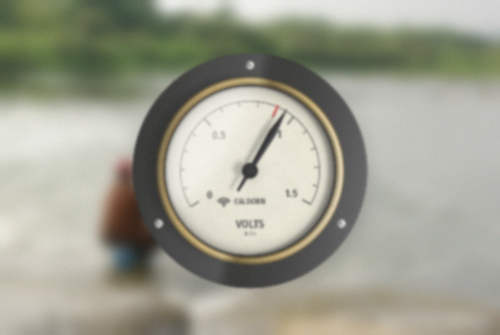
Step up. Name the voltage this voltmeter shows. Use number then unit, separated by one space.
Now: 0.95 V
